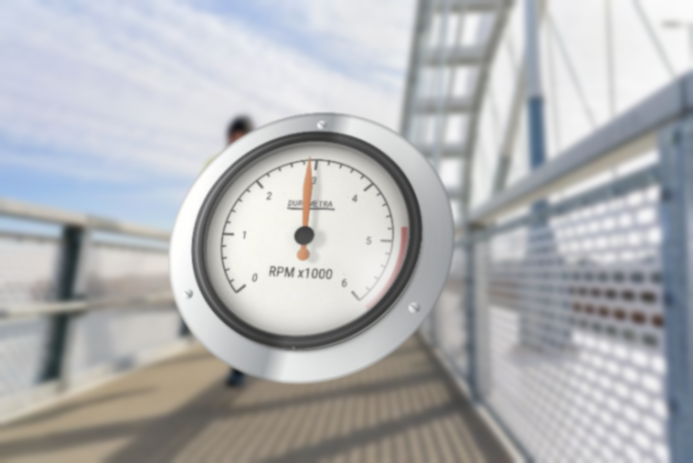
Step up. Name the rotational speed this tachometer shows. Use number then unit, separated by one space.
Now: 2900 rpm
